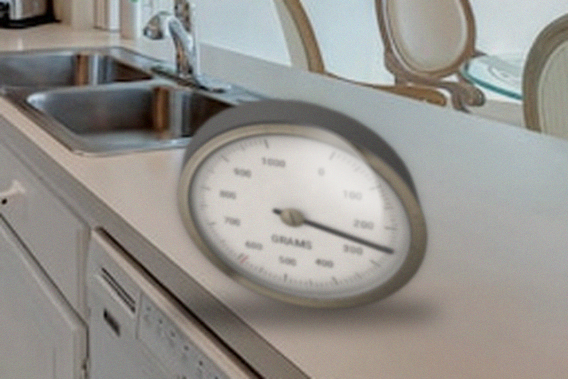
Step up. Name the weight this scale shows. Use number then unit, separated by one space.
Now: 250 g
